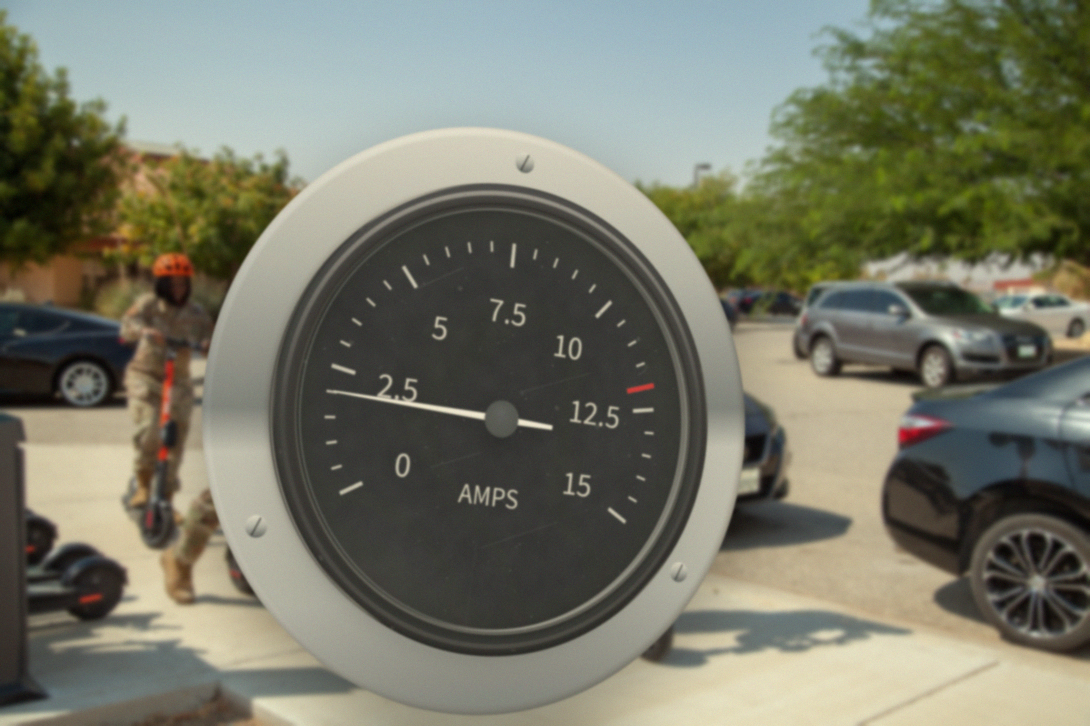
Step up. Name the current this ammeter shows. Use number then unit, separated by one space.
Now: 2 A
